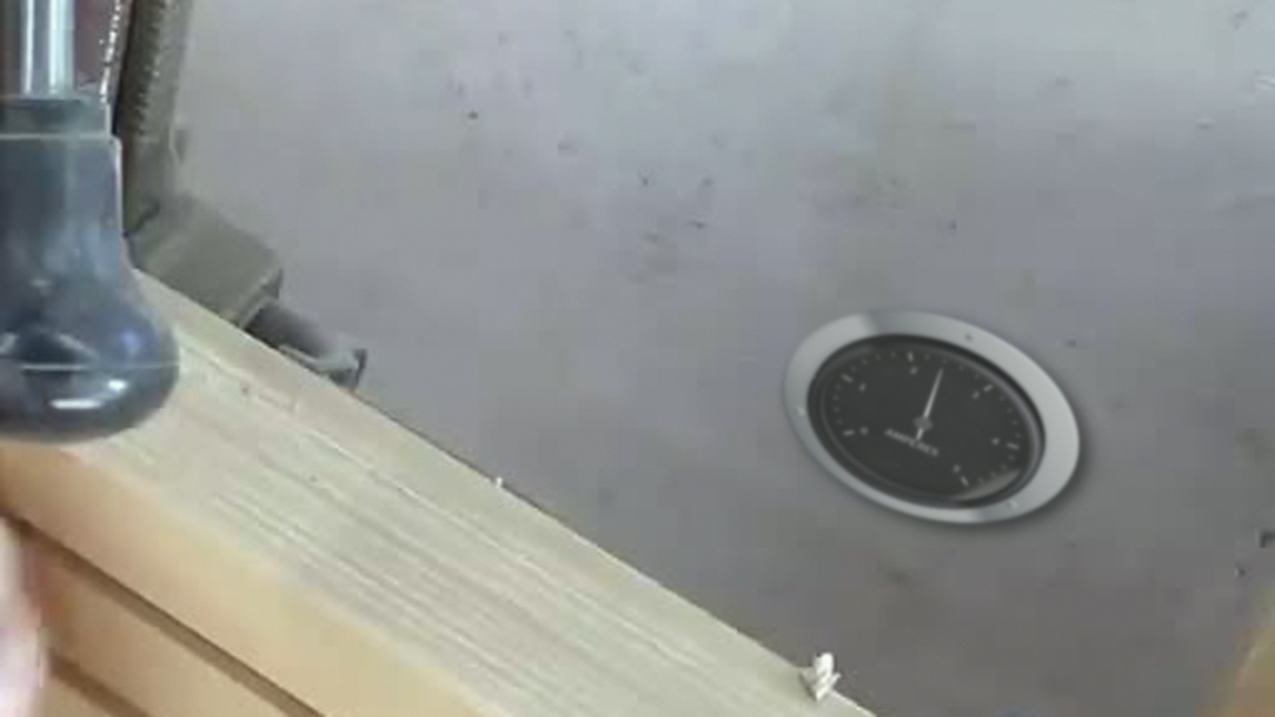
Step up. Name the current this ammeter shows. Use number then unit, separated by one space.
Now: 2.4 A
